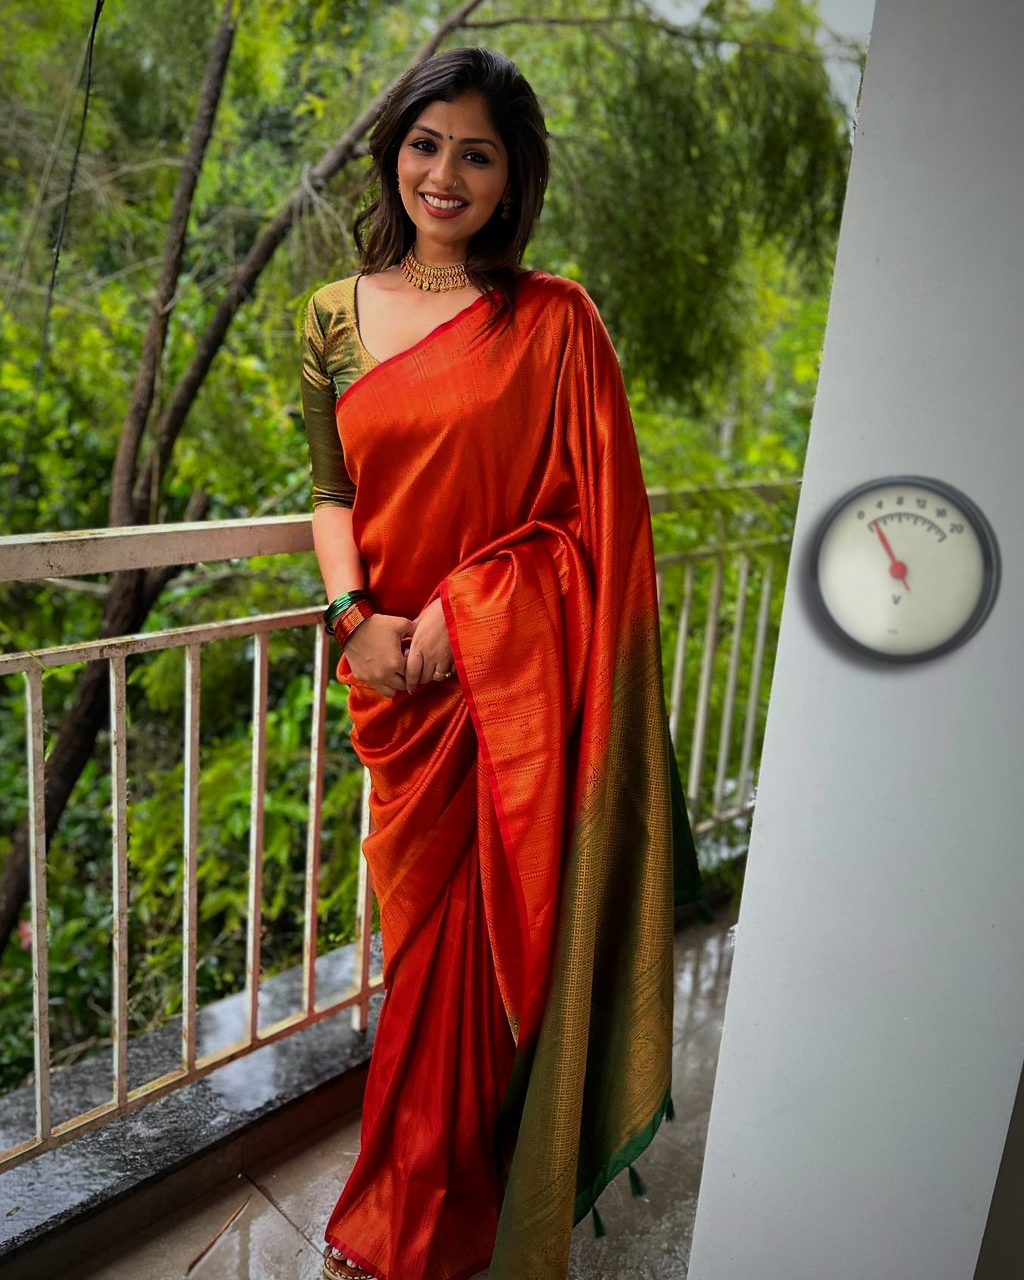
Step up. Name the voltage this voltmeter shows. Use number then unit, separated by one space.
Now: 2 V
